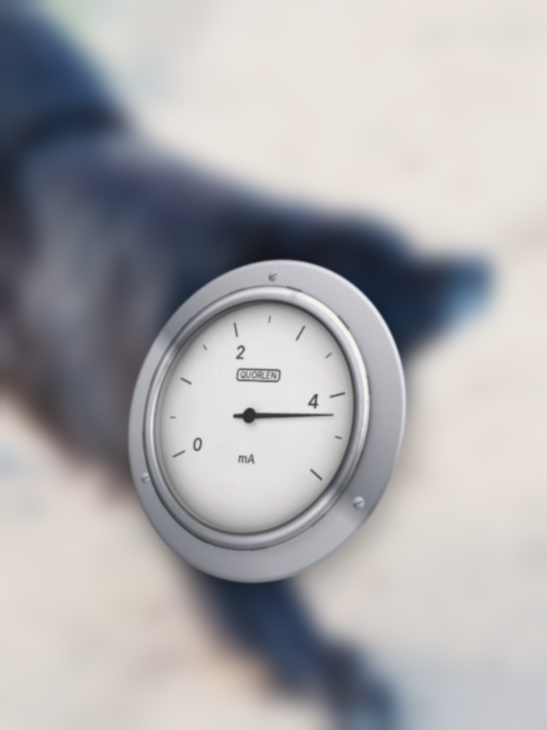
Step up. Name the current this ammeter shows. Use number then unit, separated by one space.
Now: 4.25 mA
